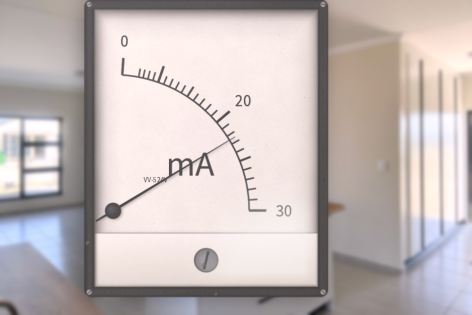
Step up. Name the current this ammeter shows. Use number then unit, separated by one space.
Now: 22.5 mA
